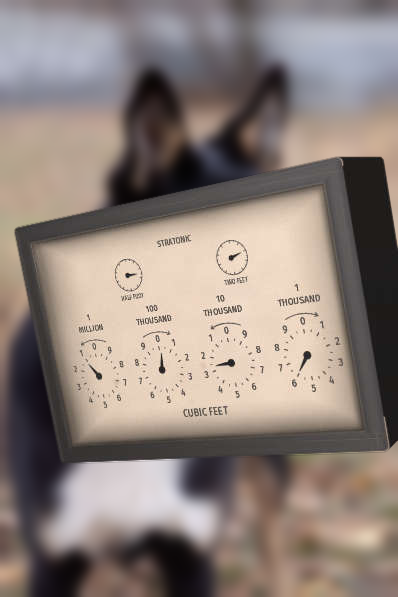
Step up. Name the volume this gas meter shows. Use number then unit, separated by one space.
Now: 102600 ft³
